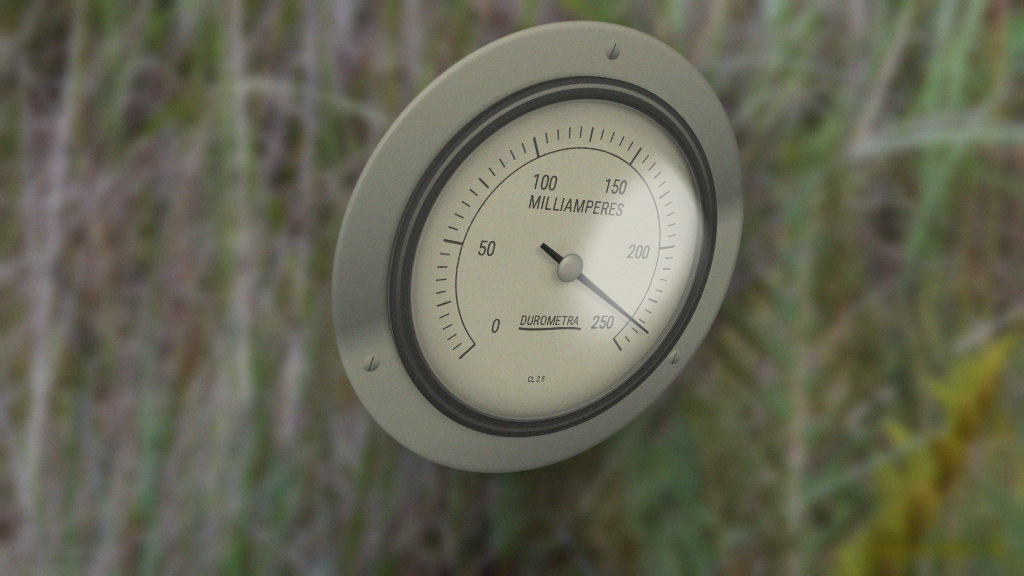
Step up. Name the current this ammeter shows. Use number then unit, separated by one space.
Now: 237.5 mA
